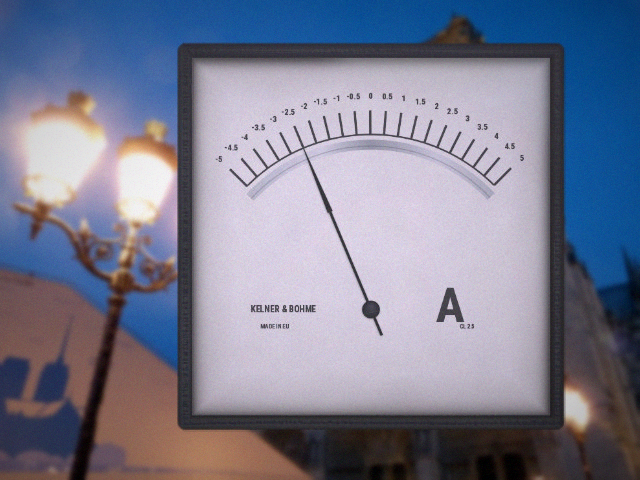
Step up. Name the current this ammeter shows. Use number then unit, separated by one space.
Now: -2.5 A
